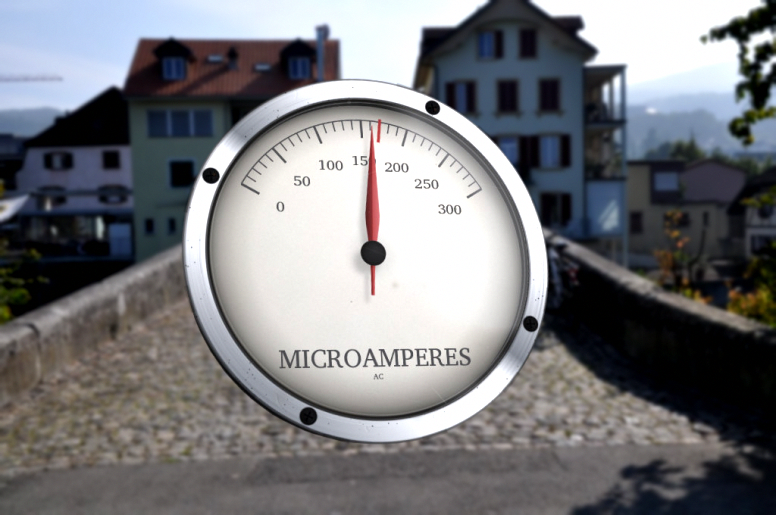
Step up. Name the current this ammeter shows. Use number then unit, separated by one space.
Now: 160 µA
